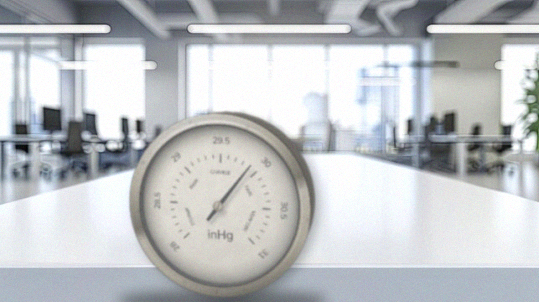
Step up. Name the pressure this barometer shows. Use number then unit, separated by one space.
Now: 29.9 inHg
